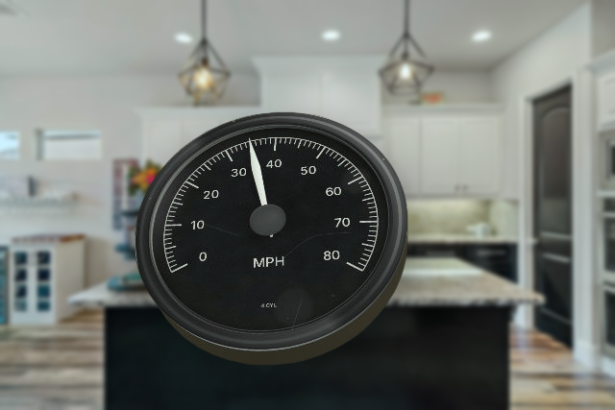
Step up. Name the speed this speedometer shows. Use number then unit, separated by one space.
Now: 35 mph
